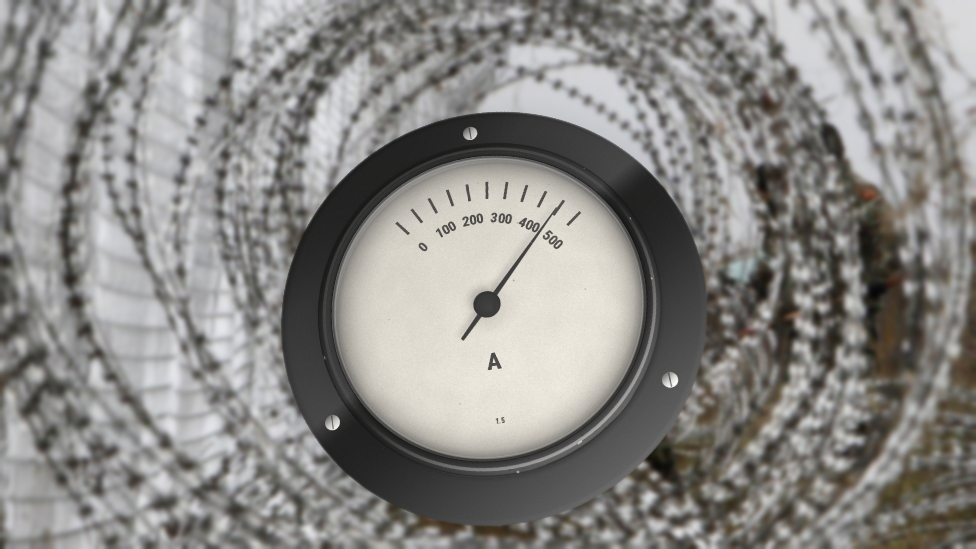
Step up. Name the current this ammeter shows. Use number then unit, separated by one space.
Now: 450 A
